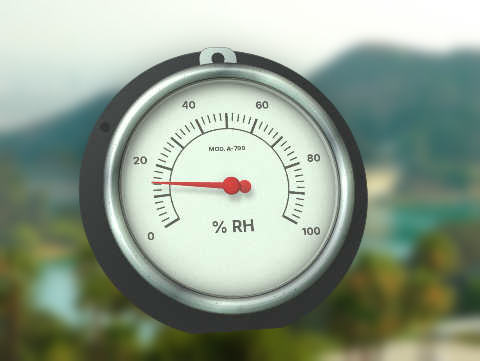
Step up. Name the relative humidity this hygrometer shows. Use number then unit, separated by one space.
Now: 14 %
